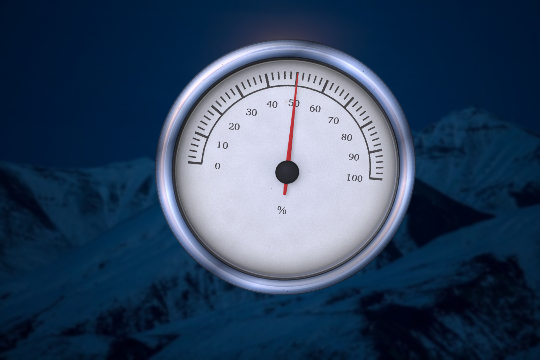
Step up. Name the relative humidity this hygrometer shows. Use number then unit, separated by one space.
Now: 50 %
